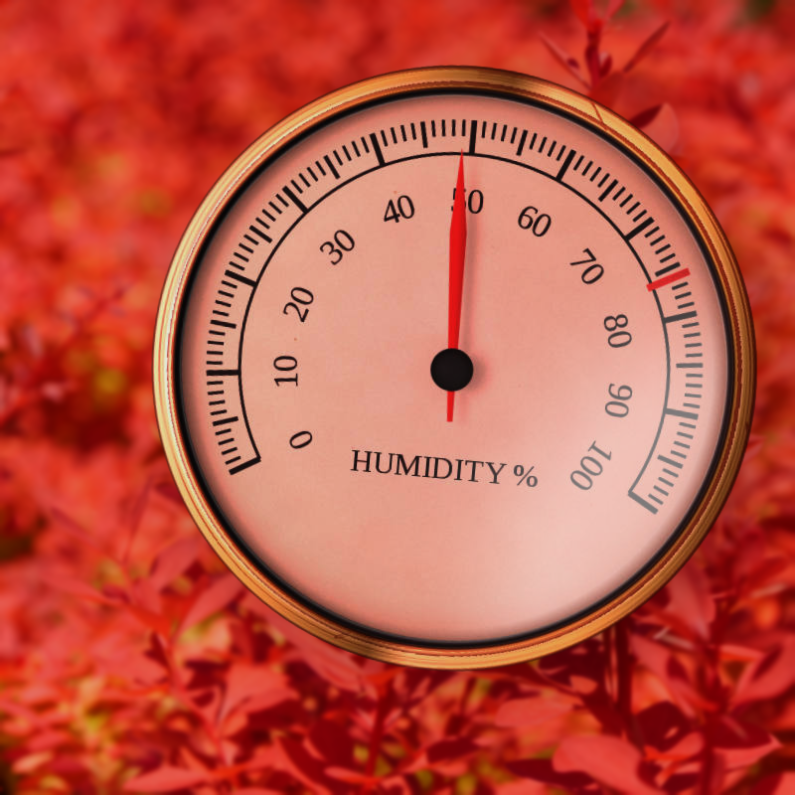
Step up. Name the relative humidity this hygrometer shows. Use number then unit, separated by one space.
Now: 49 %
